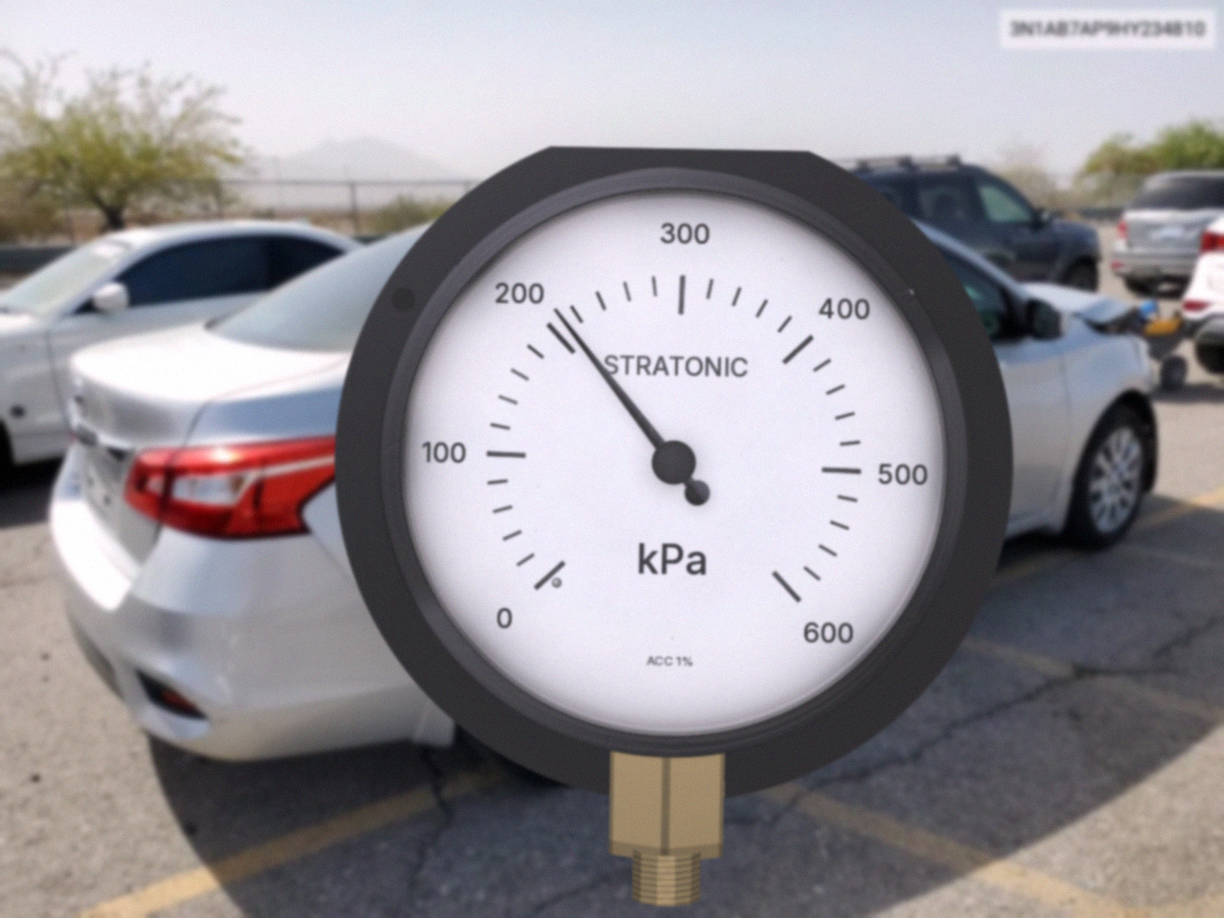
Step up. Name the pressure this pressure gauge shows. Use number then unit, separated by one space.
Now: 210 kPa
